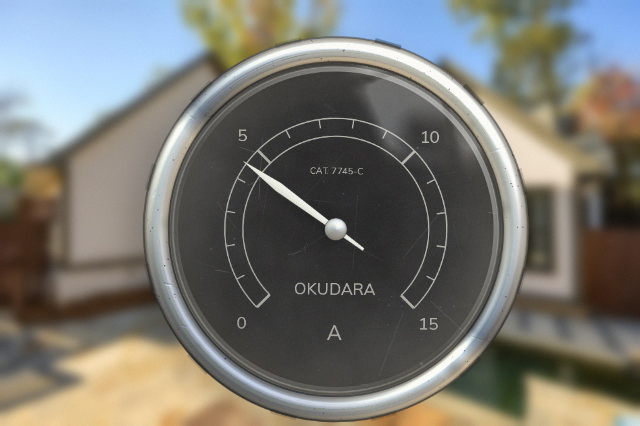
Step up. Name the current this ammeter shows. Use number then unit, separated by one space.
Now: 4.5 A
